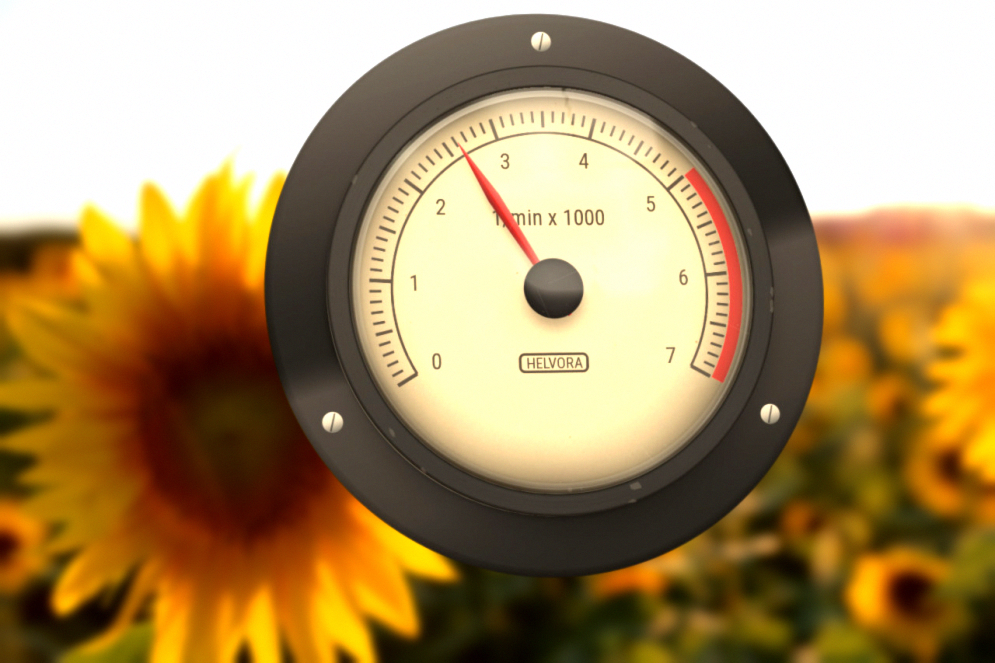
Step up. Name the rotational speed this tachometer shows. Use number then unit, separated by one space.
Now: 2600 rpm
